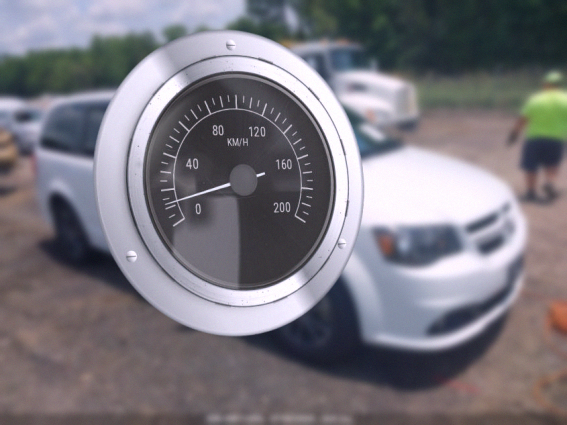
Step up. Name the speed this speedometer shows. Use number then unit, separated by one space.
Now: 12.5 km/h
